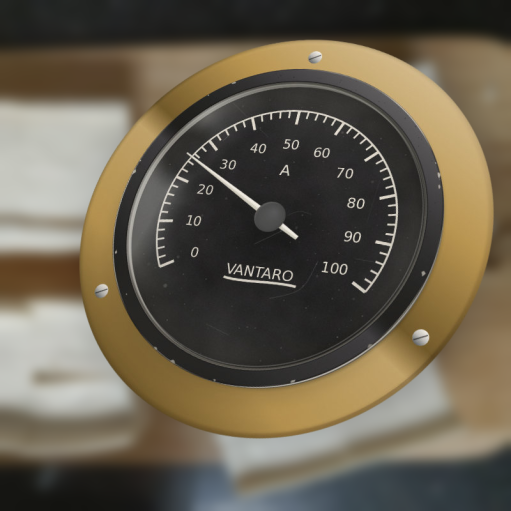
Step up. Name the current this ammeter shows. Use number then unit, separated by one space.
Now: 25 A
